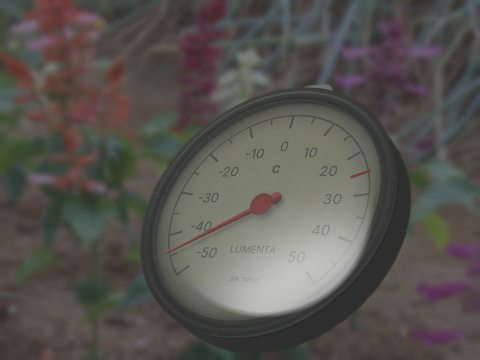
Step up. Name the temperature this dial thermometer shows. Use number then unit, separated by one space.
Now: -45 °C
